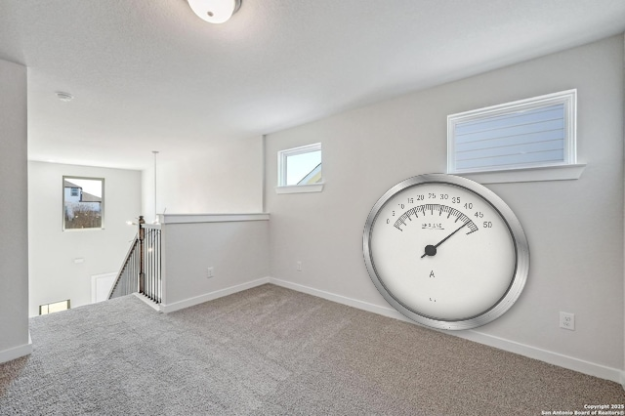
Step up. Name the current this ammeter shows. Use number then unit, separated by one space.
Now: 45 A
